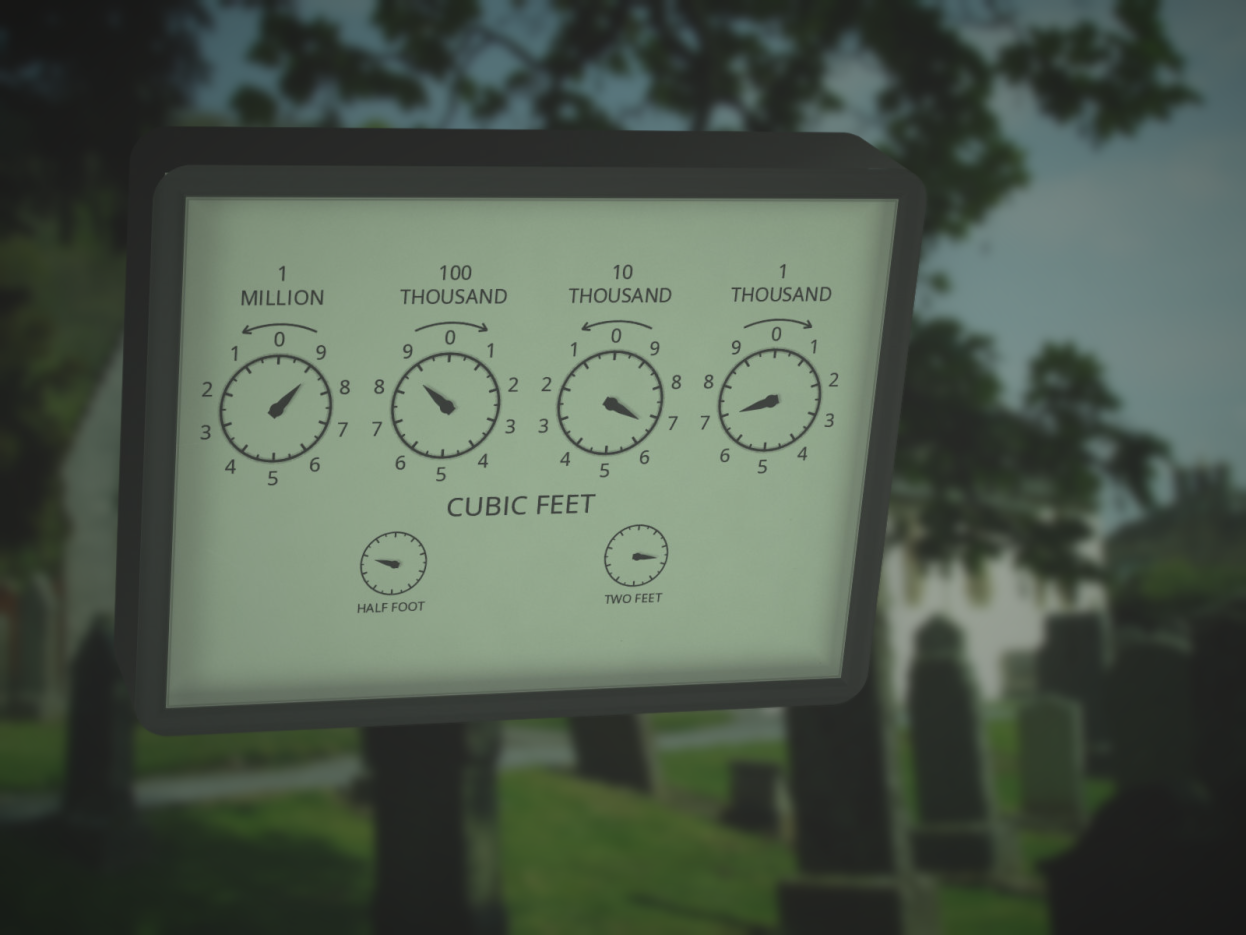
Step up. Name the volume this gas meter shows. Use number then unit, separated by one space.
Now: 886700 ft³
